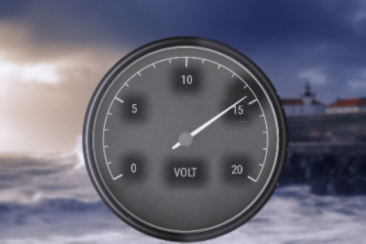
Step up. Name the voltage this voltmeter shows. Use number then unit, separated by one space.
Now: 14.5 V
